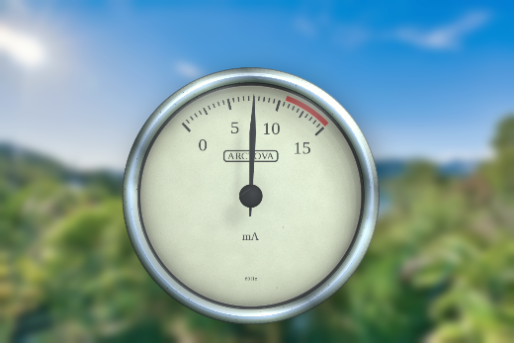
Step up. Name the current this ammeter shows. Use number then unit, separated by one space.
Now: 7.5 mA
